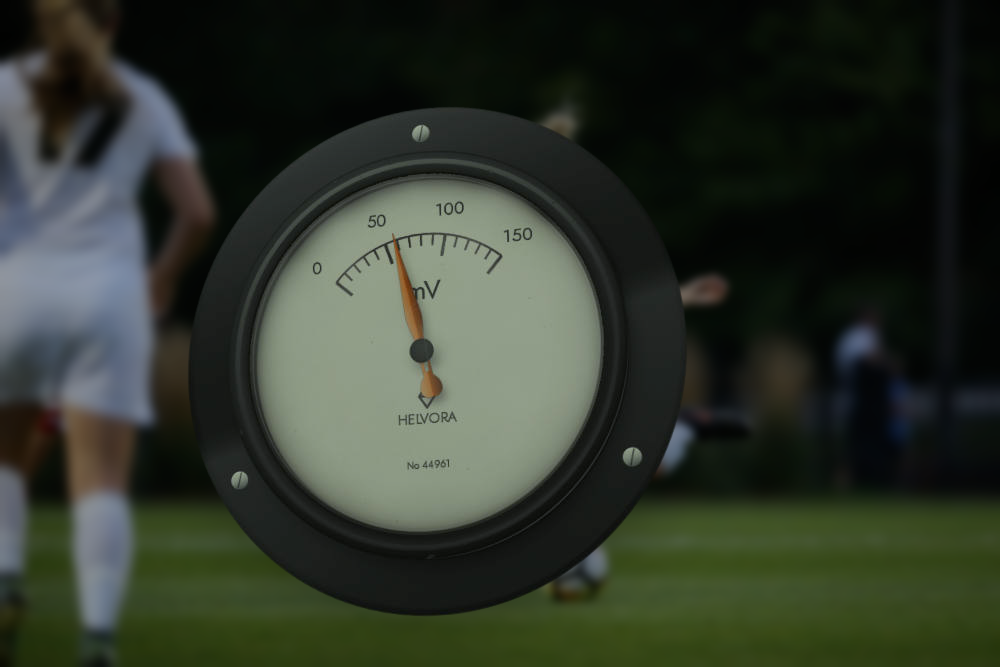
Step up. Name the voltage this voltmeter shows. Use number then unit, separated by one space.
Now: 60 mV
